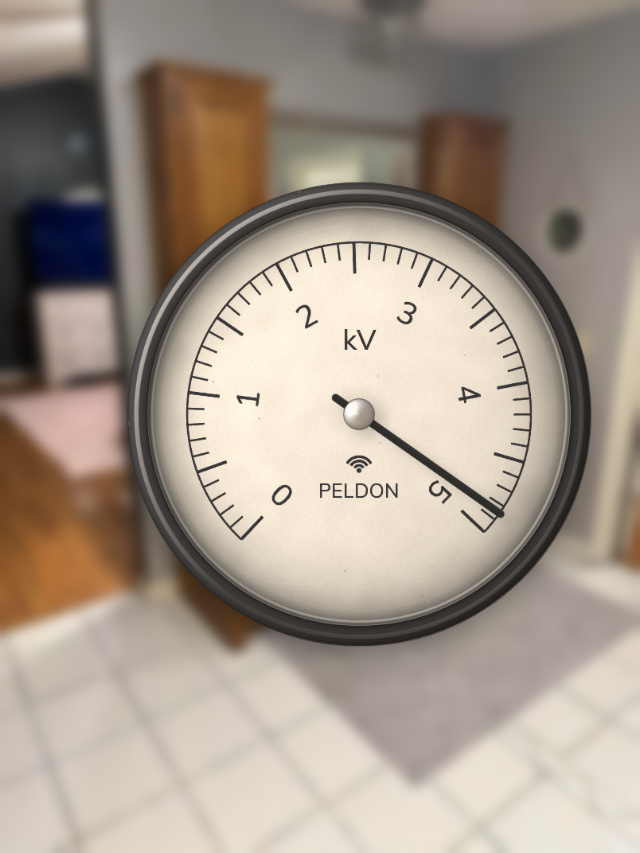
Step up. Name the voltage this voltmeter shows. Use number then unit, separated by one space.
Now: 4.85 kV
